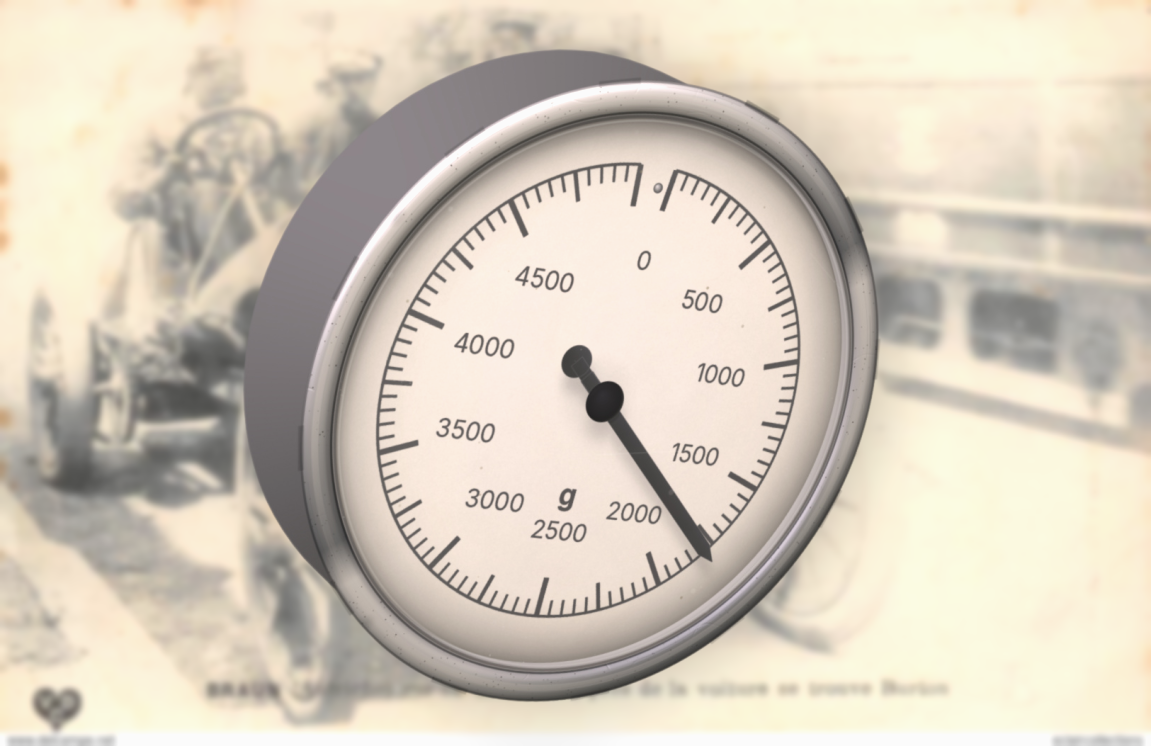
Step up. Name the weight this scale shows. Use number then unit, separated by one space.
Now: 1800 g
